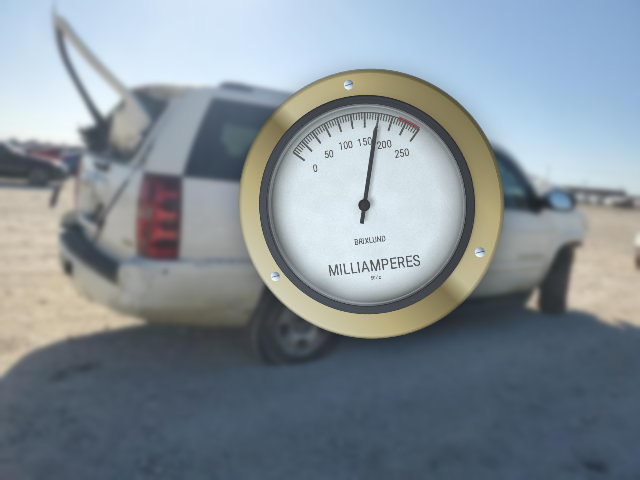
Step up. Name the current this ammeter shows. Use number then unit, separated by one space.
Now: 175 mA
